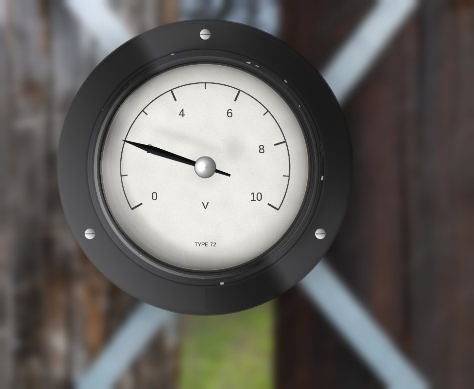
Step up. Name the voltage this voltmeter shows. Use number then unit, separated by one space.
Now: 2 V
